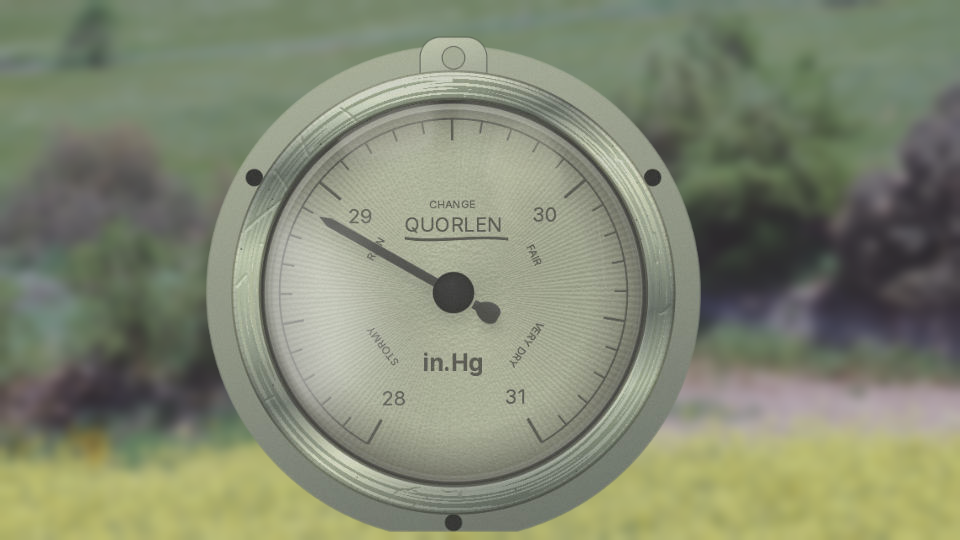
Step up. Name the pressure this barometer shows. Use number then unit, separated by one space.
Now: 28.9 inHg
